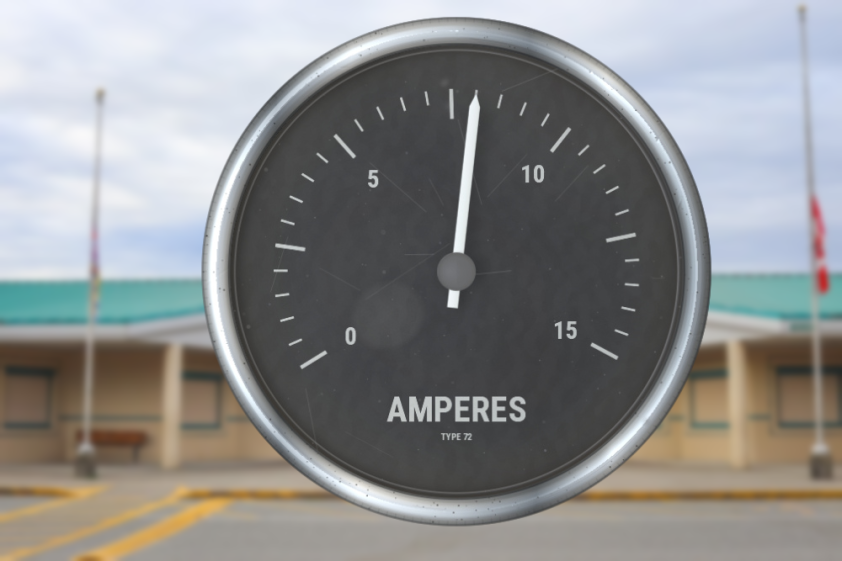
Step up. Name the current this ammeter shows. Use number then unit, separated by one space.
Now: 8 A
